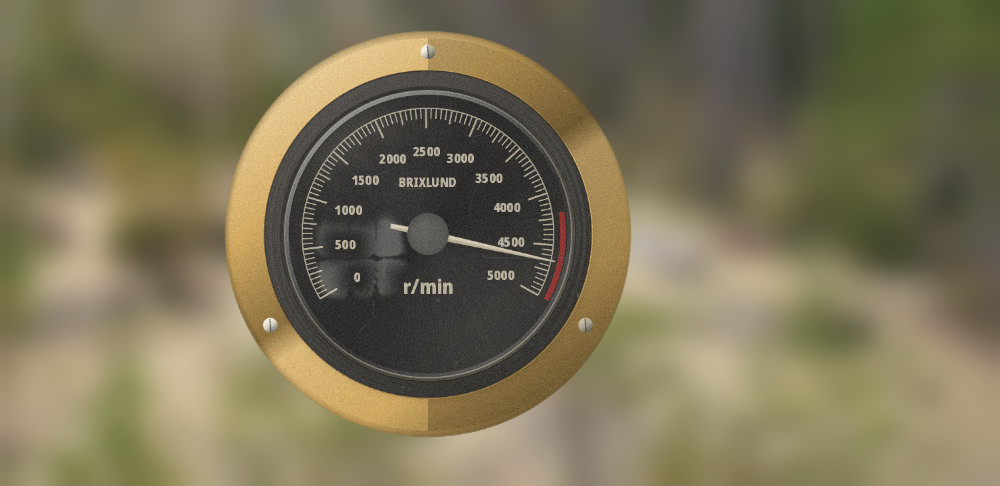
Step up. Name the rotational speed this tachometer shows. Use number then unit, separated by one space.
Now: 4650 rpm
